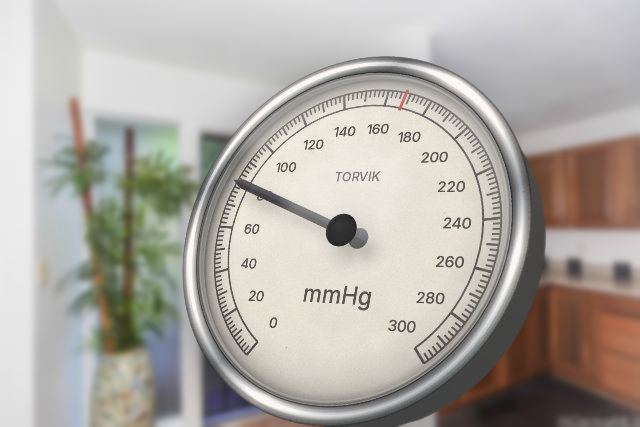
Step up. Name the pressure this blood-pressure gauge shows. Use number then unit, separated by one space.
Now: 80 mmHg
